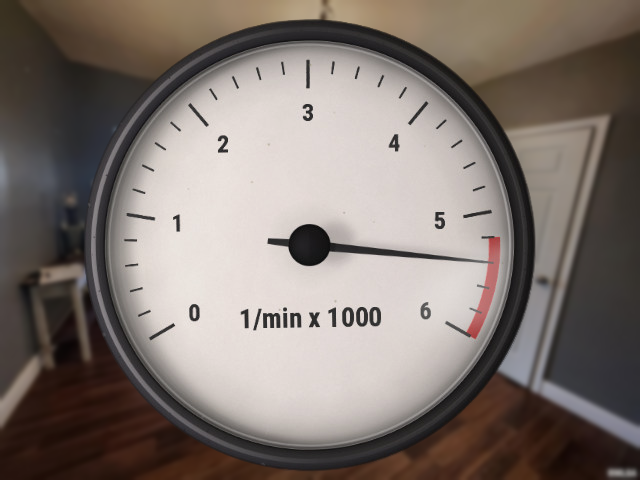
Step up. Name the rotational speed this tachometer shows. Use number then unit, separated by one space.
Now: 5400 rpm
